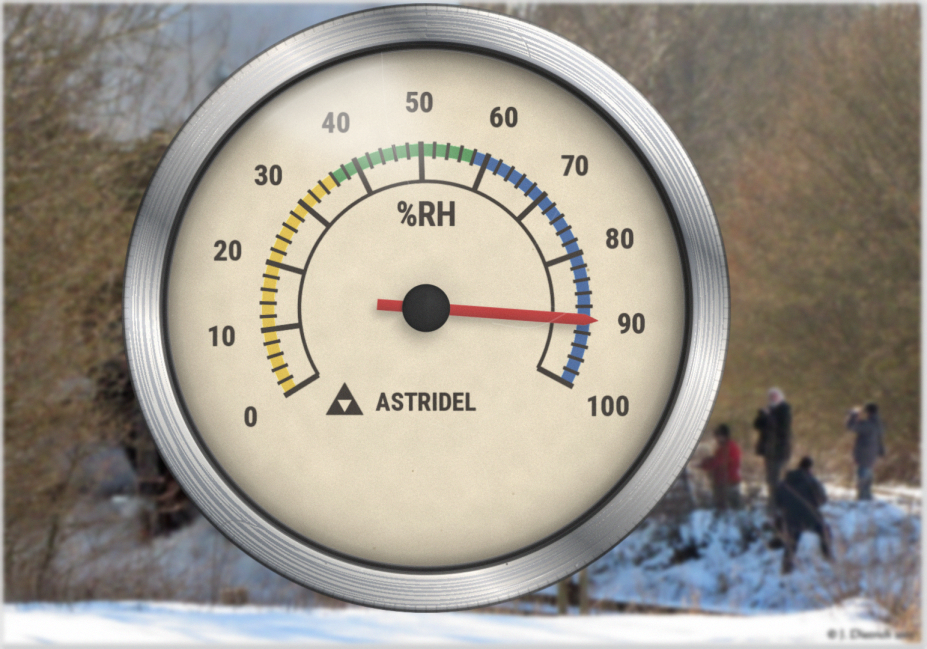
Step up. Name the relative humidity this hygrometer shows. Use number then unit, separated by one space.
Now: 90 %
